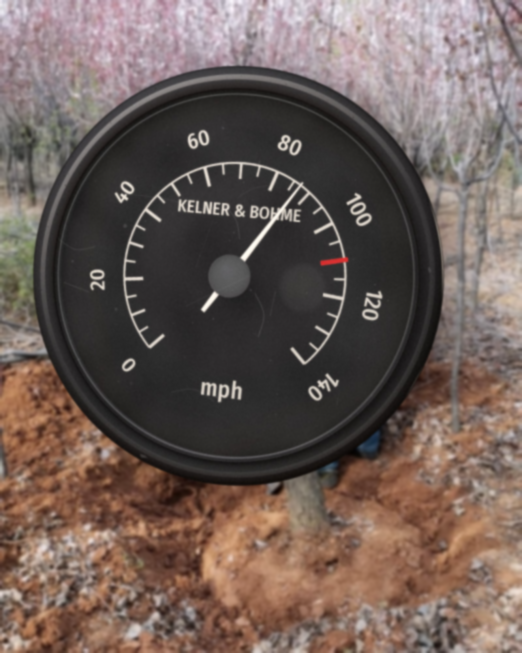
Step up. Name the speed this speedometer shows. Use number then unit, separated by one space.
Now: 87.5 mph
